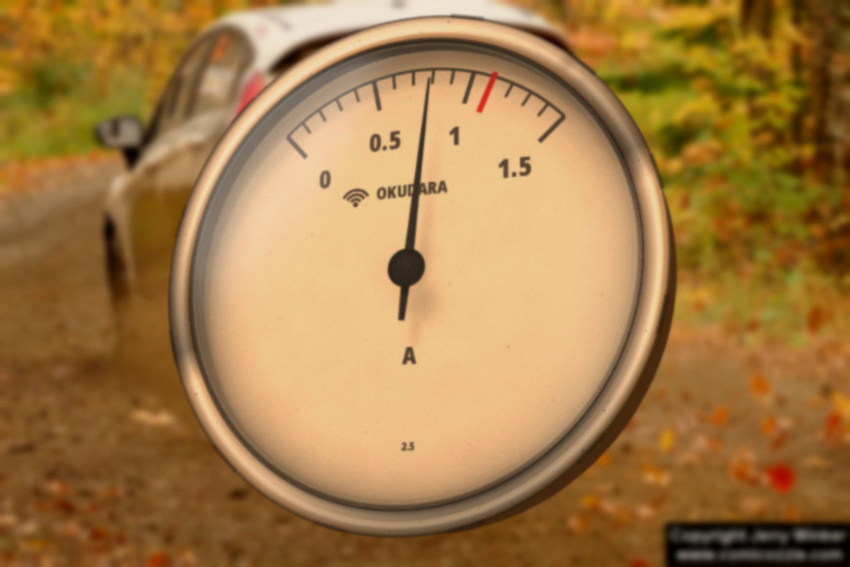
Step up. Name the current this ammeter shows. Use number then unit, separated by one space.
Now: 0.8 A
